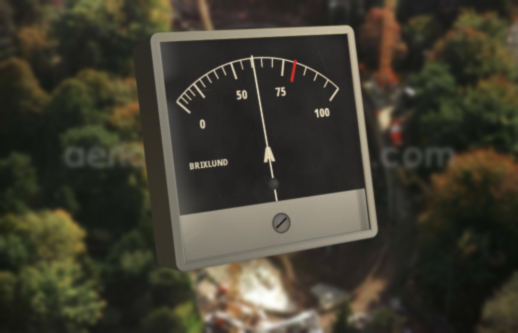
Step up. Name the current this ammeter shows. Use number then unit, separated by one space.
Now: 60 A
